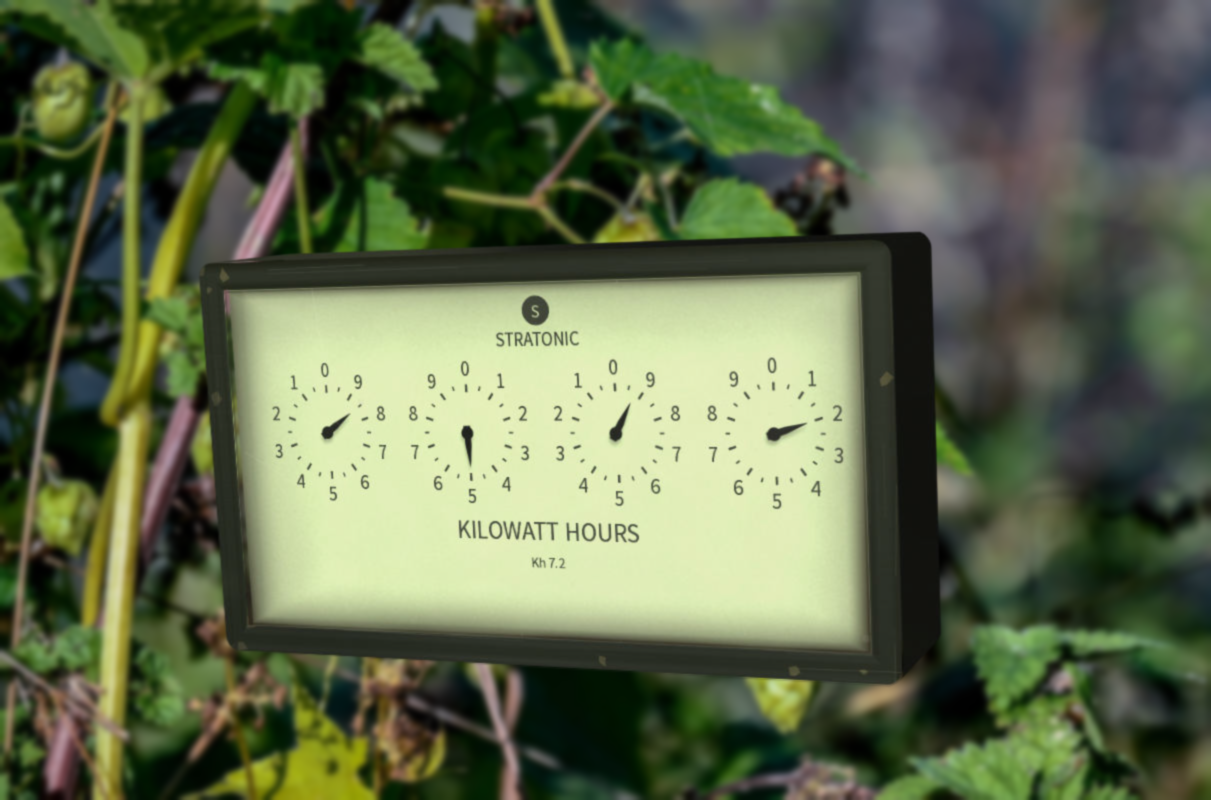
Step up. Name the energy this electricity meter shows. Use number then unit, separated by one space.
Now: 8492 kWh
